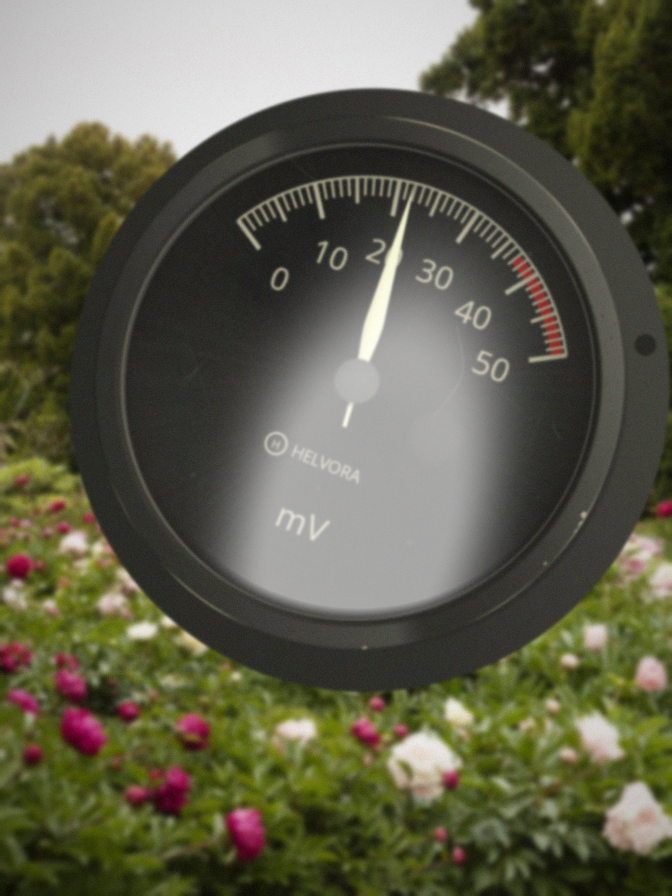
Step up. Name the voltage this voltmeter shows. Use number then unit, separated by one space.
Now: 22 mV
